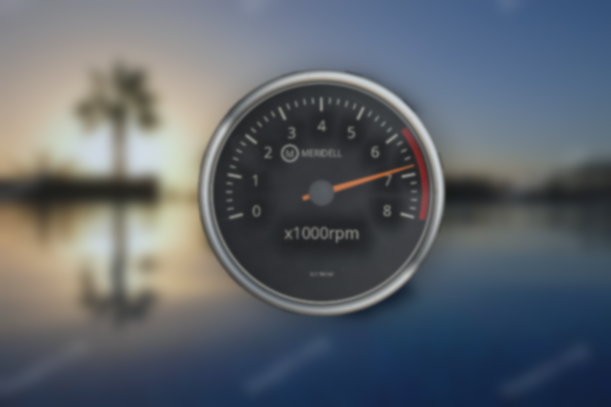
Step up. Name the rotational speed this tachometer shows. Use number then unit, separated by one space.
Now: 6800 rpm
